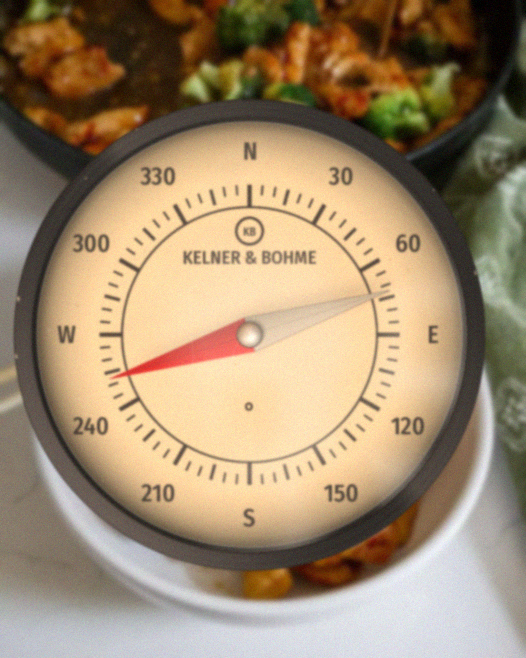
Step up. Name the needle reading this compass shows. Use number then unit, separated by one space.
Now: 252.5 °
